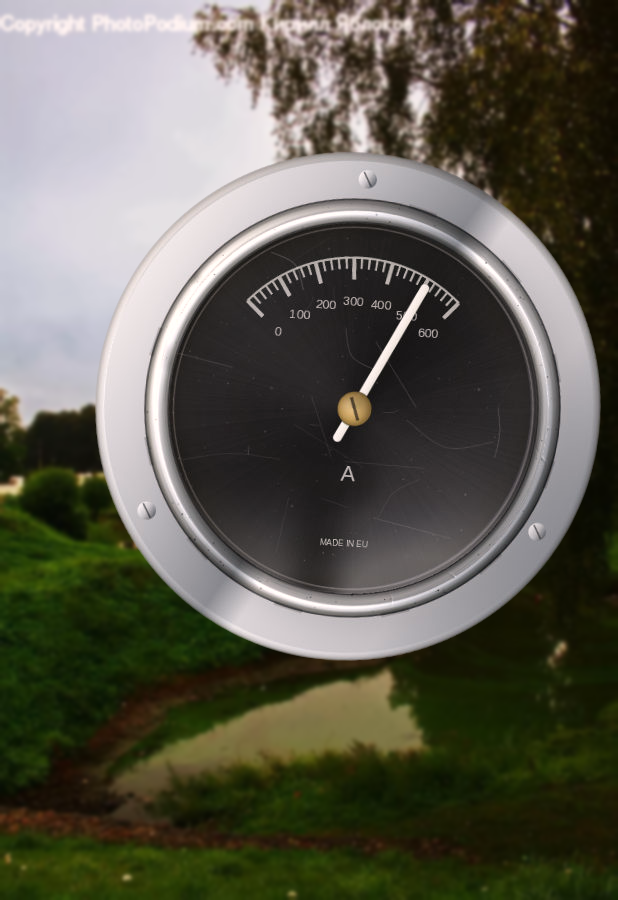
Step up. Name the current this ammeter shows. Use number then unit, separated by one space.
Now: 500 A
